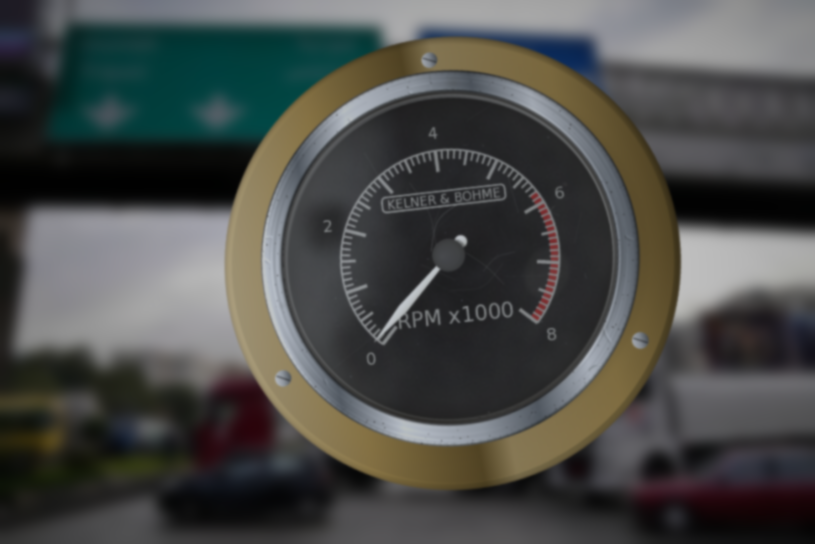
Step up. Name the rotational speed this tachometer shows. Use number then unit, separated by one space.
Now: 100 rpm
